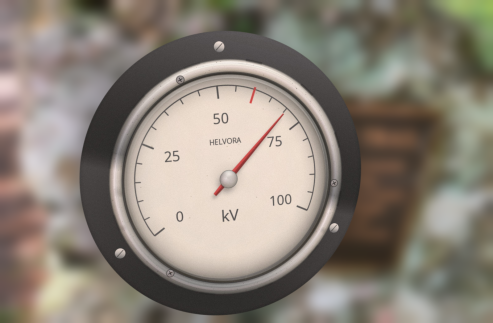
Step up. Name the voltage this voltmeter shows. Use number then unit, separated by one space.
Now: 70 kV
